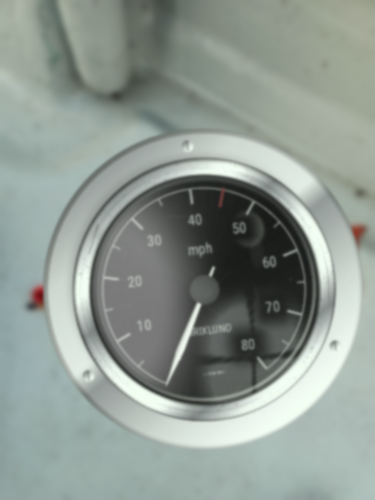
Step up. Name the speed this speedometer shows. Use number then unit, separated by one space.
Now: 0 mph
